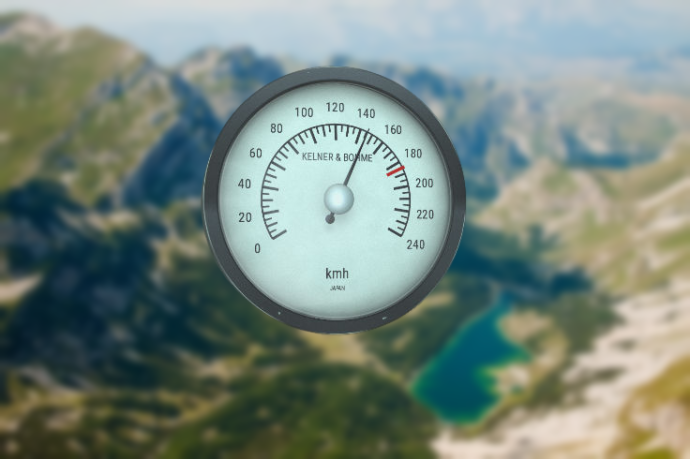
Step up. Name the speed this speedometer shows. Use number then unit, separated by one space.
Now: 145 km/h
